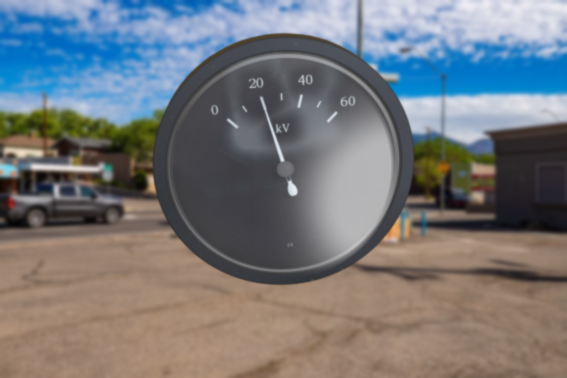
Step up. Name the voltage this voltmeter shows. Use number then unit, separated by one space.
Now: 20 kV
